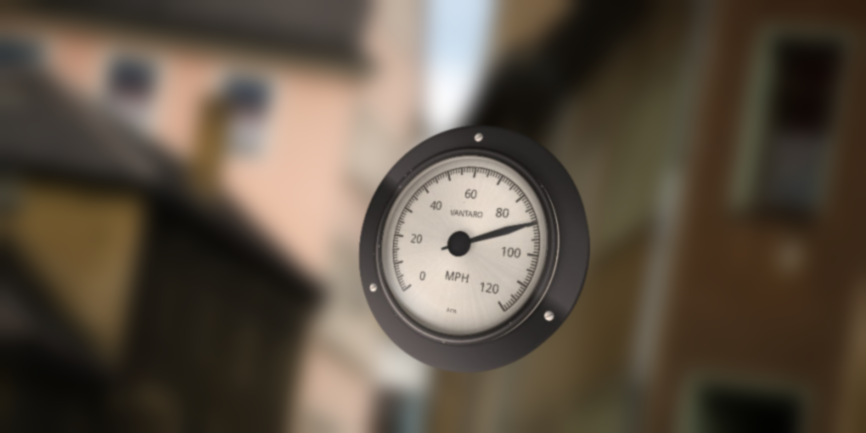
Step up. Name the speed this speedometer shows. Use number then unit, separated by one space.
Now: 90 mph
